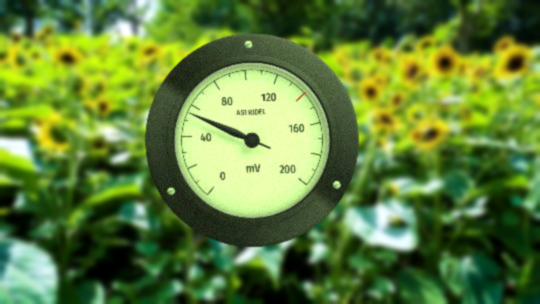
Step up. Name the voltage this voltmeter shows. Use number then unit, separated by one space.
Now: 55 mV
